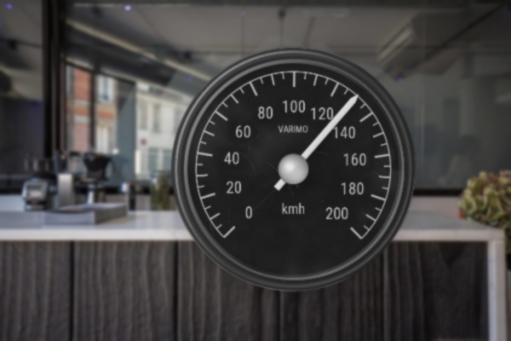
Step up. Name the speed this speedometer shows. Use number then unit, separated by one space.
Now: 130 km/h
